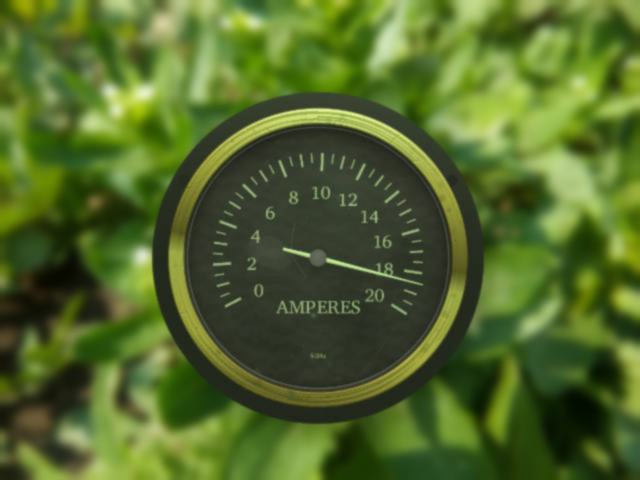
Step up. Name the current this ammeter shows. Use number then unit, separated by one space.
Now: 18.5 A
